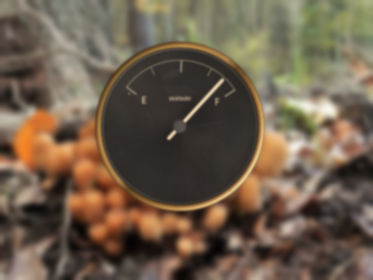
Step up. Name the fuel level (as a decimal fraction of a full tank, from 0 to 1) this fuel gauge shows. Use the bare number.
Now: 0.875
